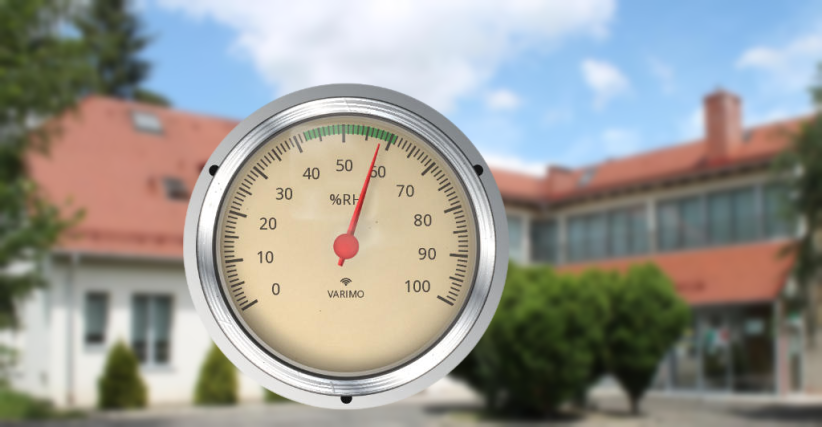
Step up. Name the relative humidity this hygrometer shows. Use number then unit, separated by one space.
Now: 58 %
